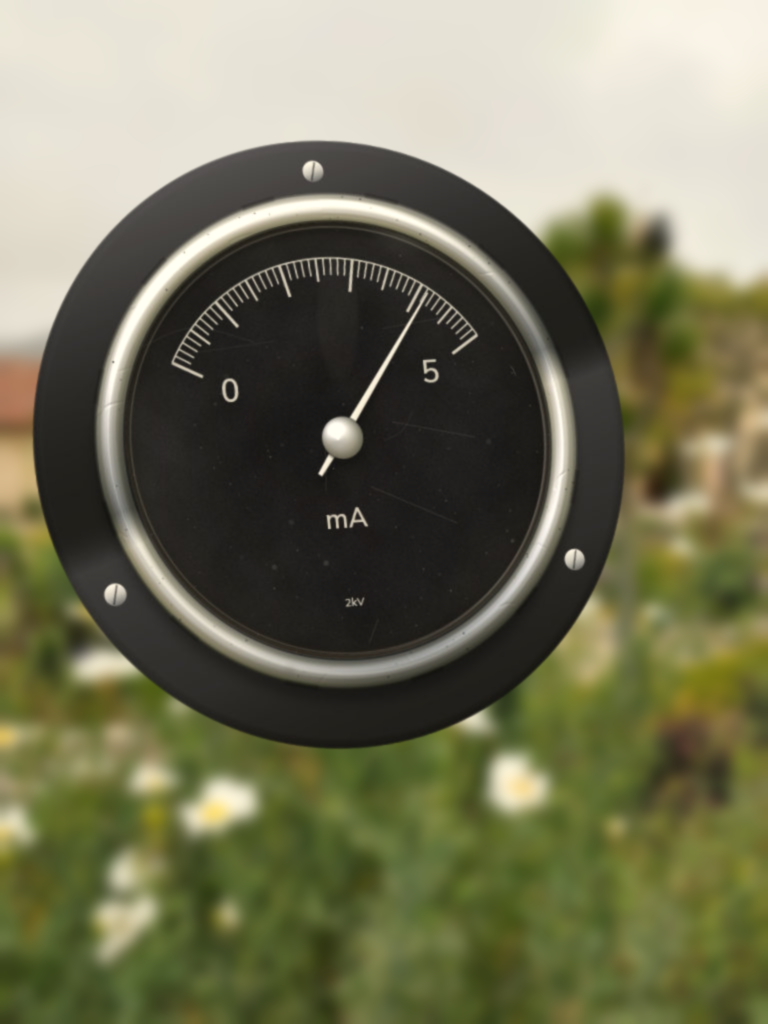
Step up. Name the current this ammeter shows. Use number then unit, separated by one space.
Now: 4.1 mA
